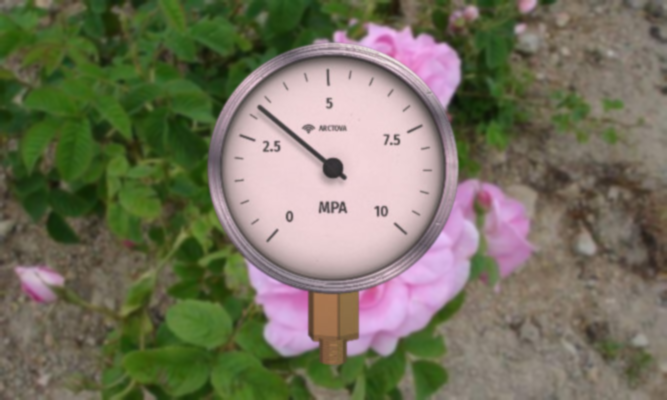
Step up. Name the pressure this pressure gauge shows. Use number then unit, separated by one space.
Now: 3.25 MPa
